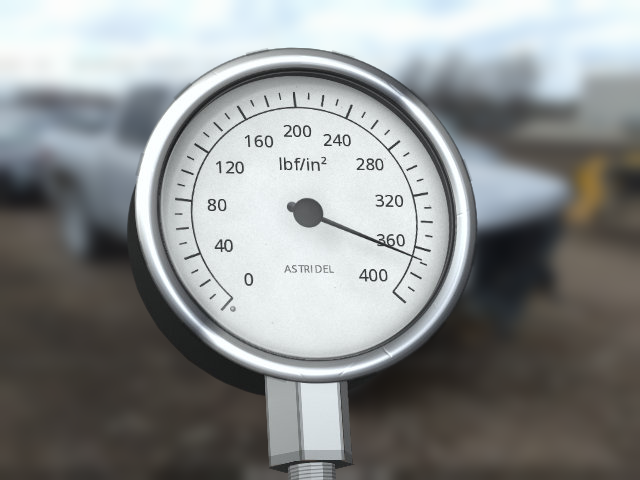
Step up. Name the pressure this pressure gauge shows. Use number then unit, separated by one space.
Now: 370 psi
